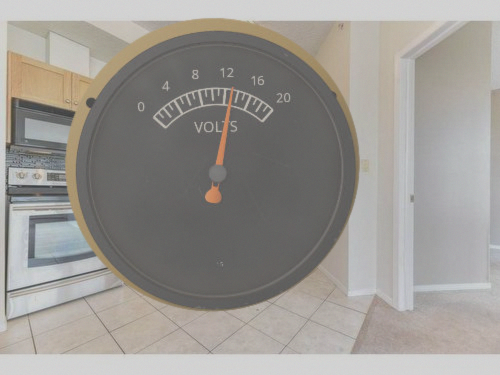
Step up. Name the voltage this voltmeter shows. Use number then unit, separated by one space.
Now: 13 V
